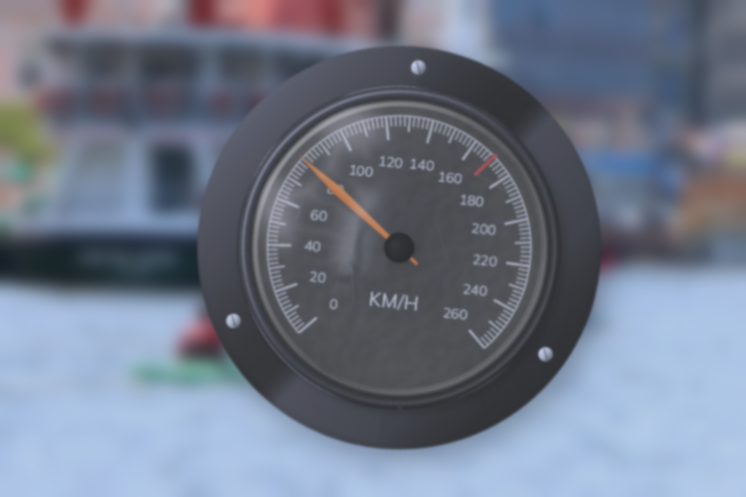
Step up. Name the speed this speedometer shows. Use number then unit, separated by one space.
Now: 80 km/h
